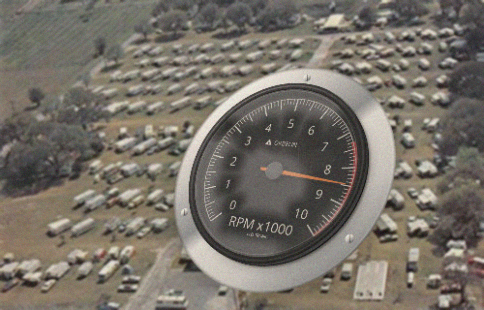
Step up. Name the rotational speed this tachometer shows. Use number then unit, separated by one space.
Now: 8500 rpm
